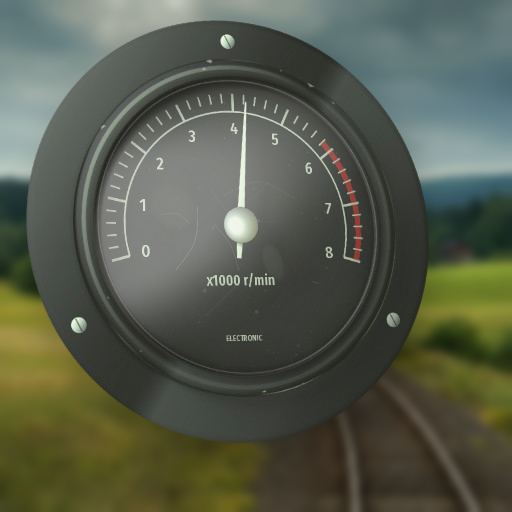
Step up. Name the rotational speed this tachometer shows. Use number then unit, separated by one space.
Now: 4200 rpm
